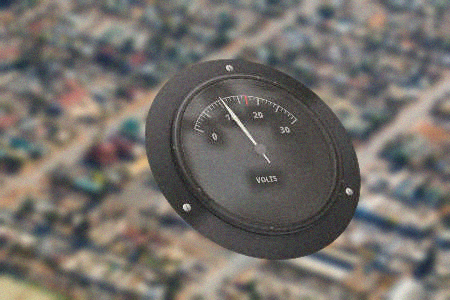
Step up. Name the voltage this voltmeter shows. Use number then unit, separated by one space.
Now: 10 V
